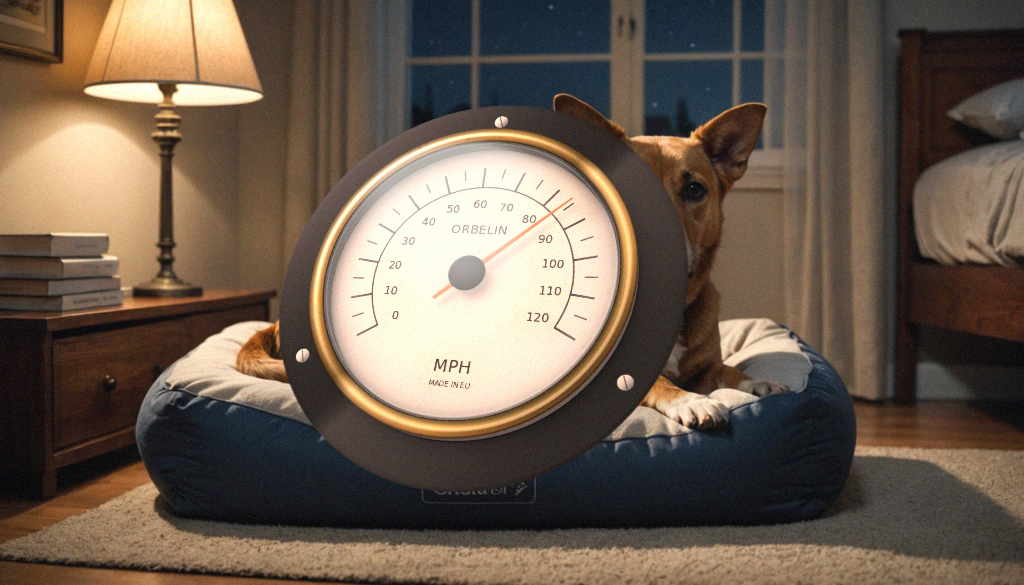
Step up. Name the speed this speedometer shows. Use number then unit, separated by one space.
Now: 85 mph
